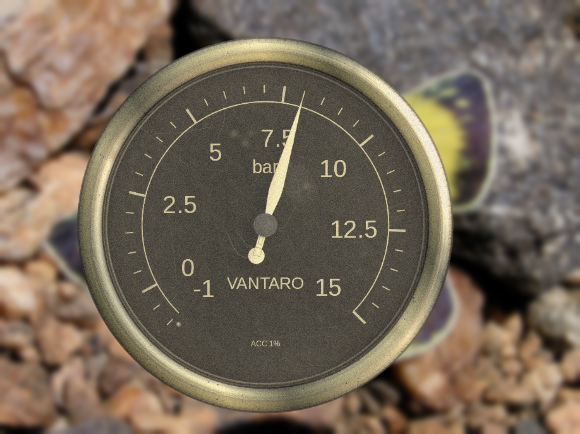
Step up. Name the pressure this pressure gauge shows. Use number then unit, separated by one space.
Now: 8 bar
